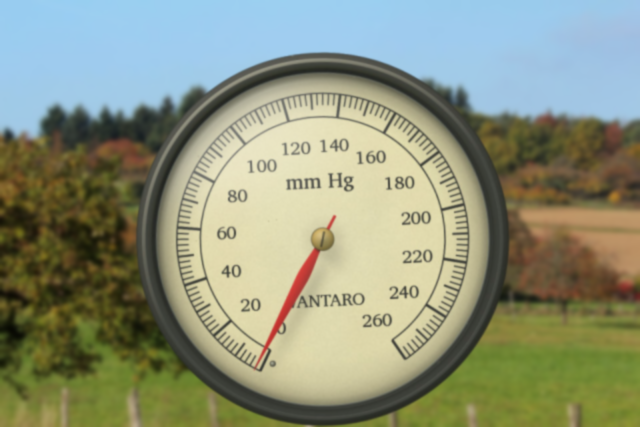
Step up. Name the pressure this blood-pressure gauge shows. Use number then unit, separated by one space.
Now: 2 mmHg
